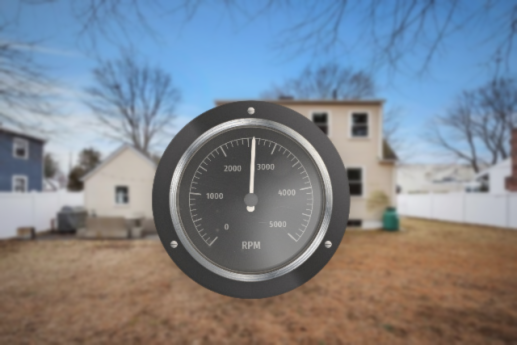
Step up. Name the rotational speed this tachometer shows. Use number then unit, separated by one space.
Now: 2600 rpm
